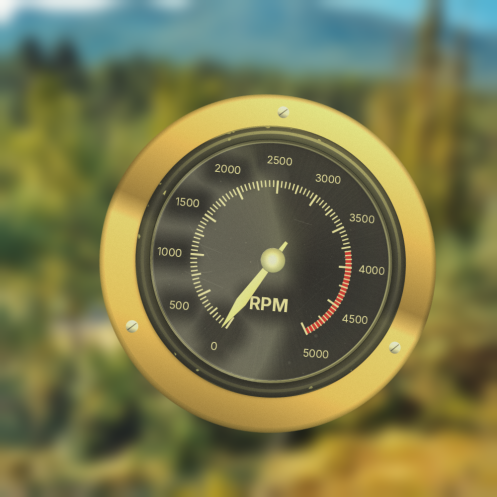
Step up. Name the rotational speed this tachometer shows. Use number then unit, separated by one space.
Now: 50 rpm
